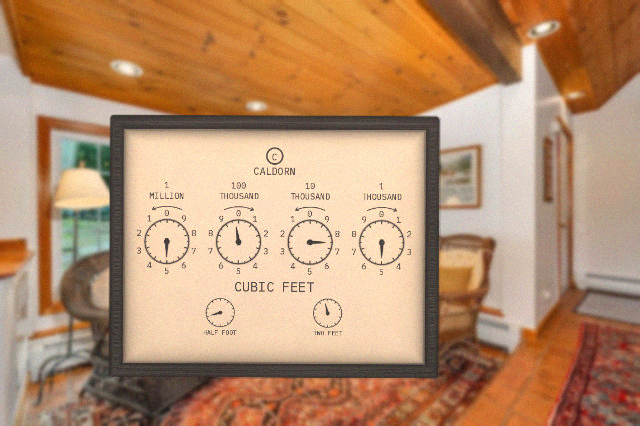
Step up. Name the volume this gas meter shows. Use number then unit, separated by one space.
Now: 497500 ft³
